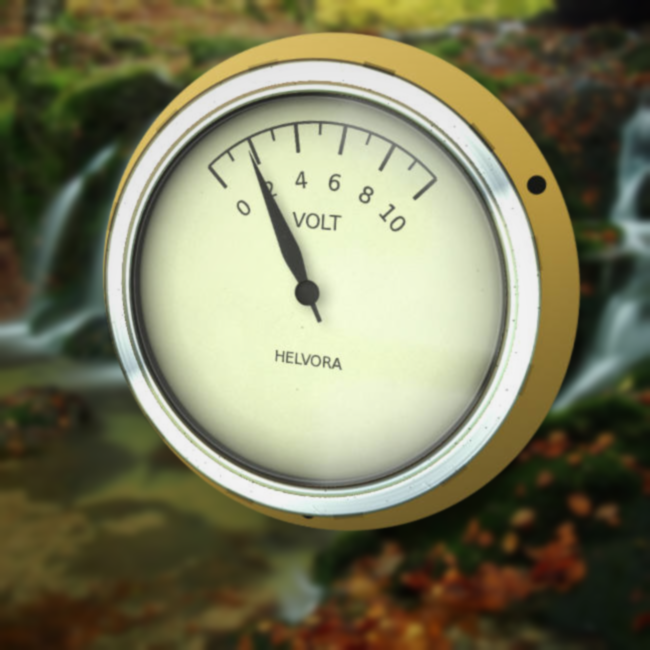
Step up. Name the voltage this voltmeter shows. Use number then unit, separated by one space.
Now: 2 V
